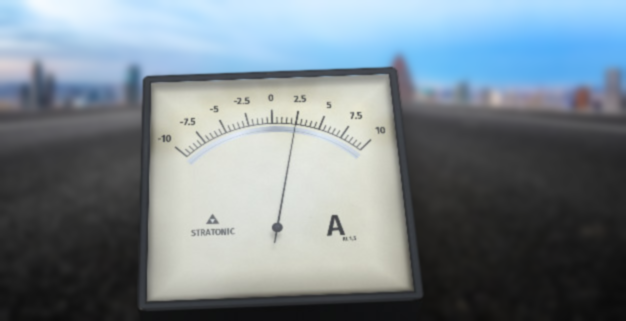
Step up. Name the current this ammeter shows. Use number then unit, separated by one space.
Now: 2.5 A
